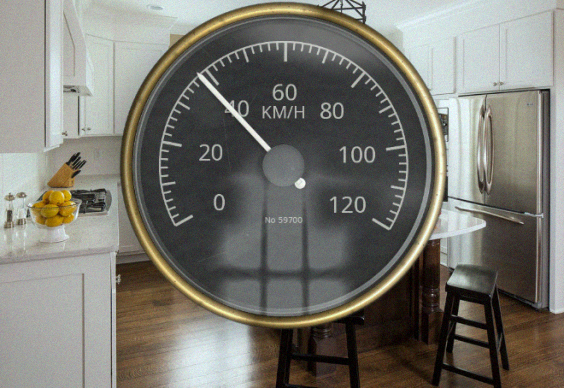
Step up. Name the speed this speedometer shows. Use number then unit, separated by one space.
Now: 38 km/h
